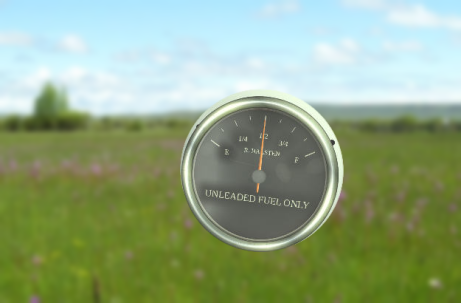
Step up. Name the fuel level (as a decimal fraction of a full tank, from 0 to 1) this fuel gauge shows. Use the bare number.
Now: 0.5
